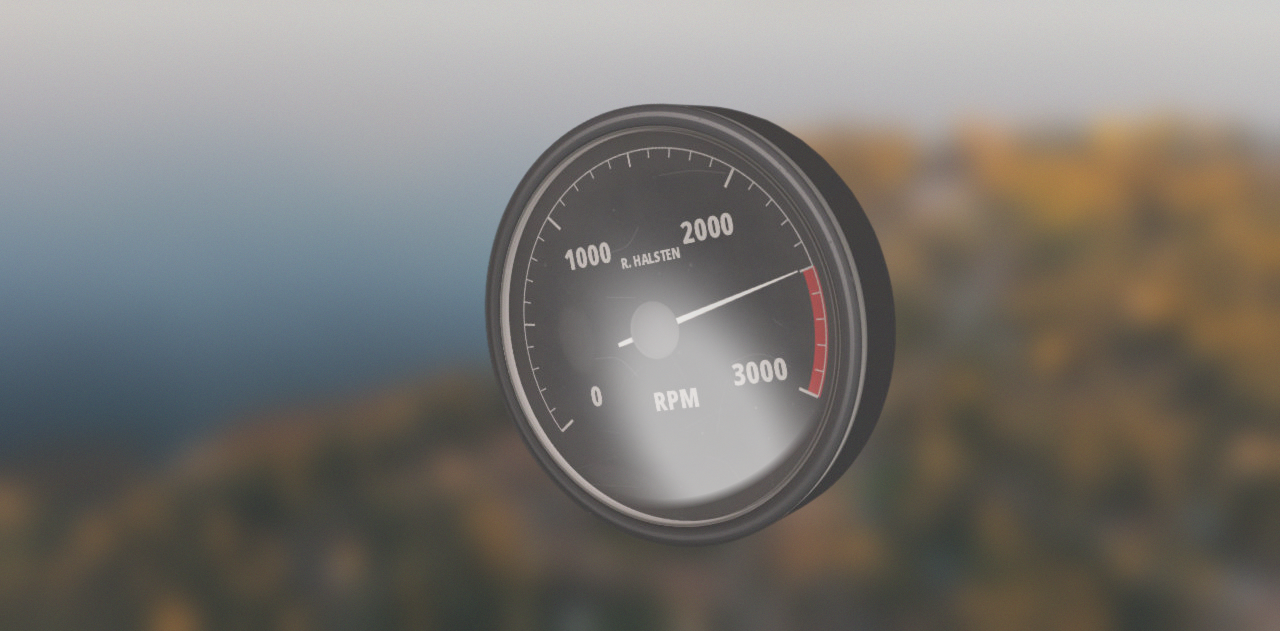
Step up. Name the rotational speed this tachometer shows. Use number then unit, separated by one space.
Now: 2500 rpm
